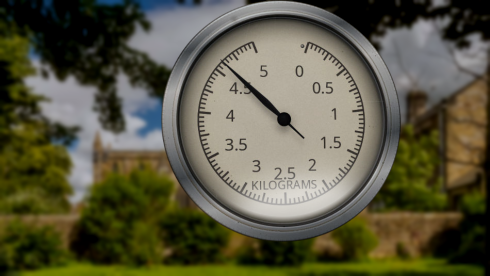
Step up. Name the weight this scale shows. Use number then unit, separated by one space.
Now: 4.6 kg
